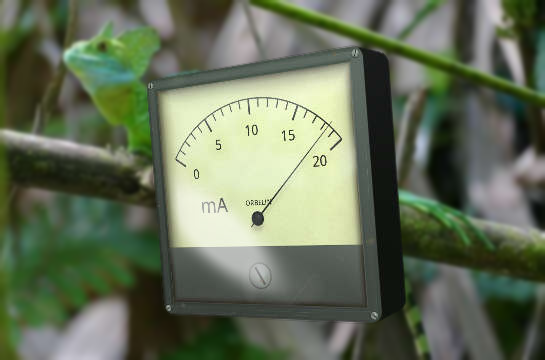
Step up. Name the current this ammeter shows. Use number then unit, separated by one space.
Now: 18.5 mA
